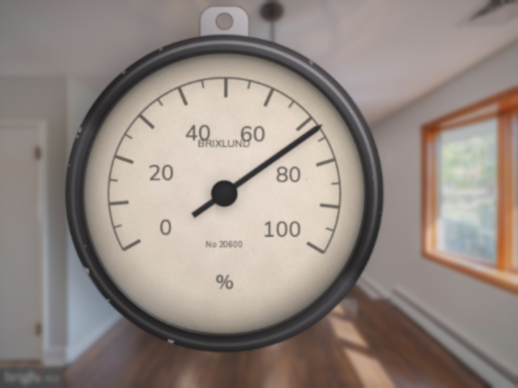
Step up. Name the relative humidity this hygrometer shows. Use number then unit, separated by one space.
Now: 72.5 %
